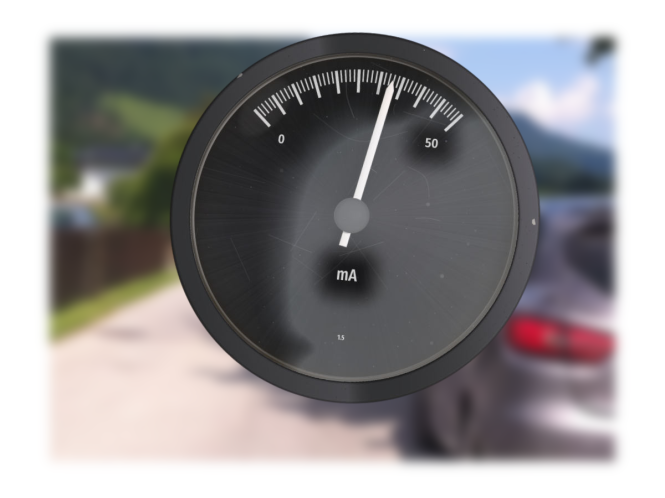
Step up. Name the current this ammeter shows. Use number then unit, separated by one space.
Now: 33 mA
